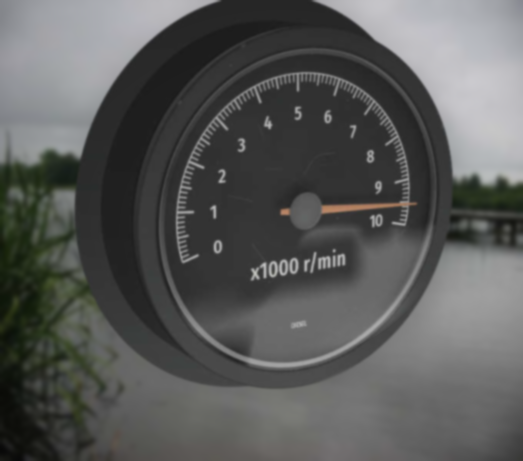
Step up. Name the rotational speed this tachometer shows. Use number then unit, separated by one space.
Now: 9500 rpm
